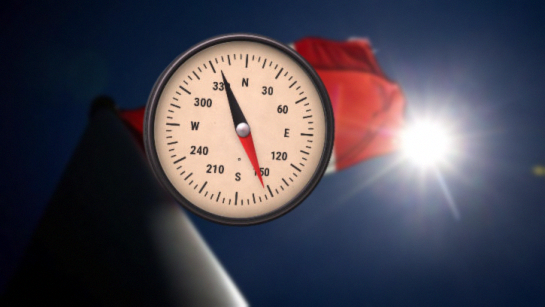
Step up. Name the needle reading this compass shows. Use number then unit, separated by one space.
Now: 155 °
